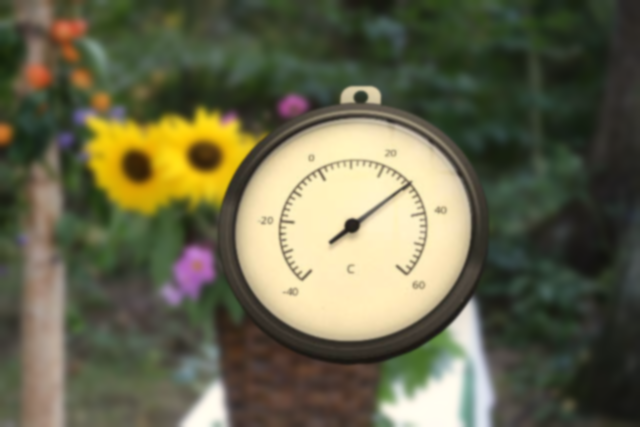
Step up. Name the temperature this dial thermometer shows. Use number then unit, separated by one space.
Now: 30 °C
